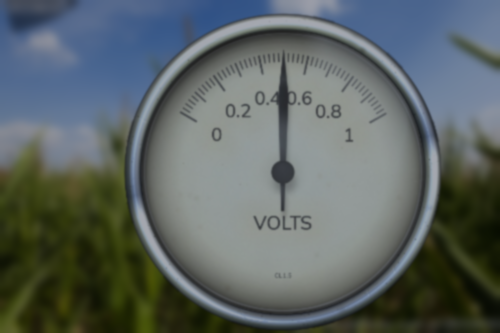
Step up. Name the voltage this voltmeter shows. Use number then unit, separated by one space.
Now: 0.5 V
